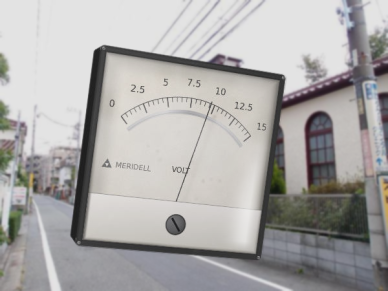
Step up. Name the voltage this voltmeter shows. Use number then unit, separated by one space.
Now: 9.5 V
